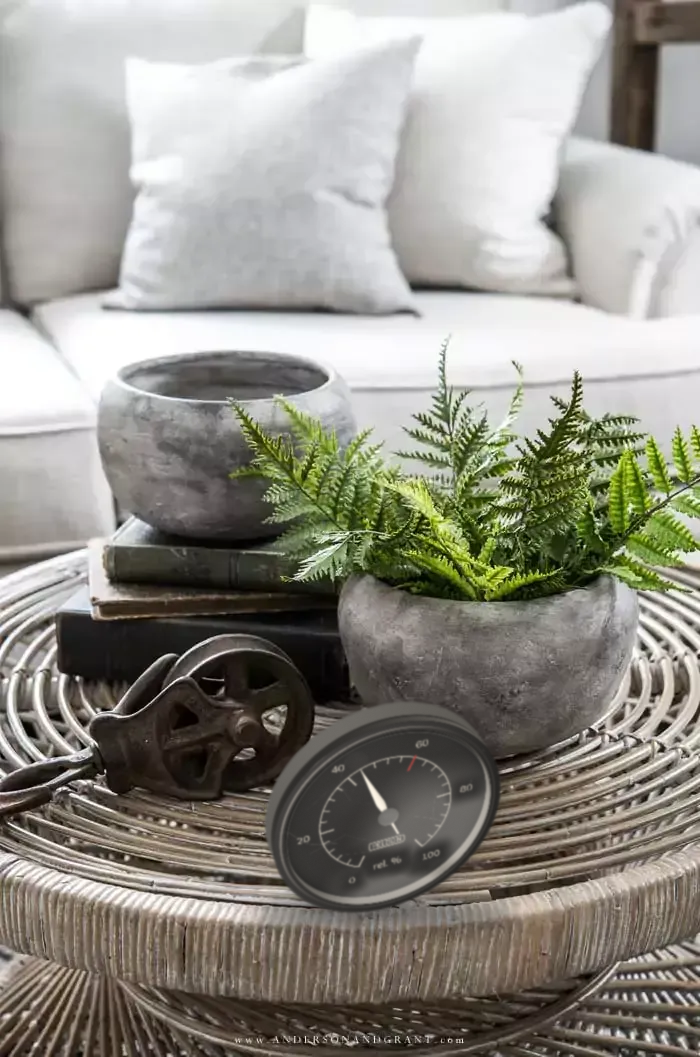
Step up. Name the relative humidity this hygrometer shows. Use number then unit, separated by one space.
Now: 44 %
